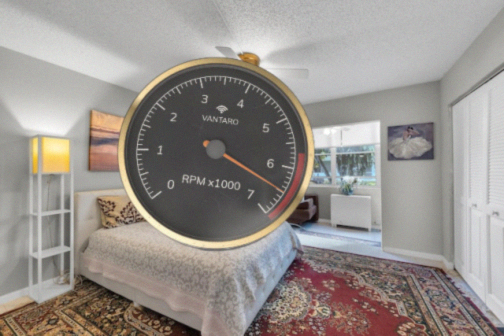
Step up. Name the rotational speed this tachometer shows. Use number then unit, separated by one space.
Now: 6500 rpm
